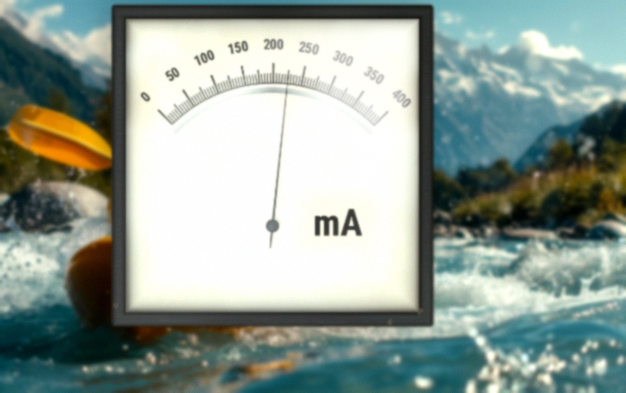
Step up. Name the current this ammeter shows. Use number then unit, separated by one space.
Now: 225 mA
